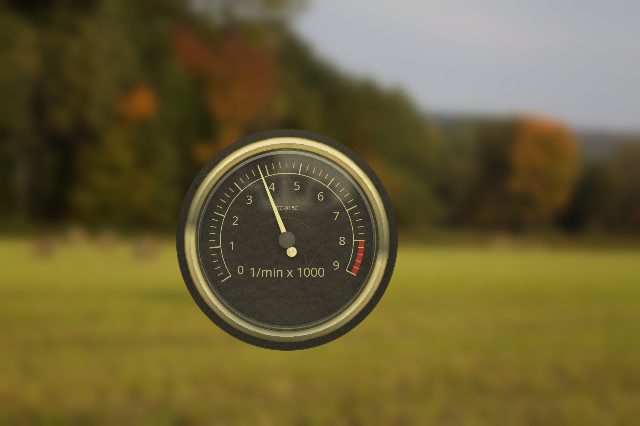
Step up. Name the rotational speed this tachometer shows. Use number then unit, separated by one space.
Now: 3800 rpm
